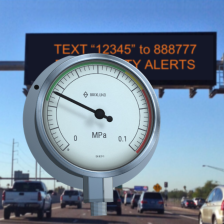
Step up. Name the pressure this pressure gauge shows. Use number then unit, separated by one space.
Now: 0.026 MPa
